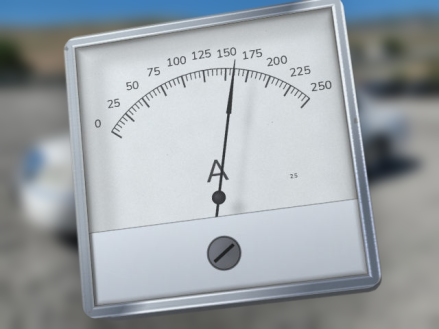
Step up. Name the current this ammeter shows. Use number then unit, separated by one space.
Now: 160 A
